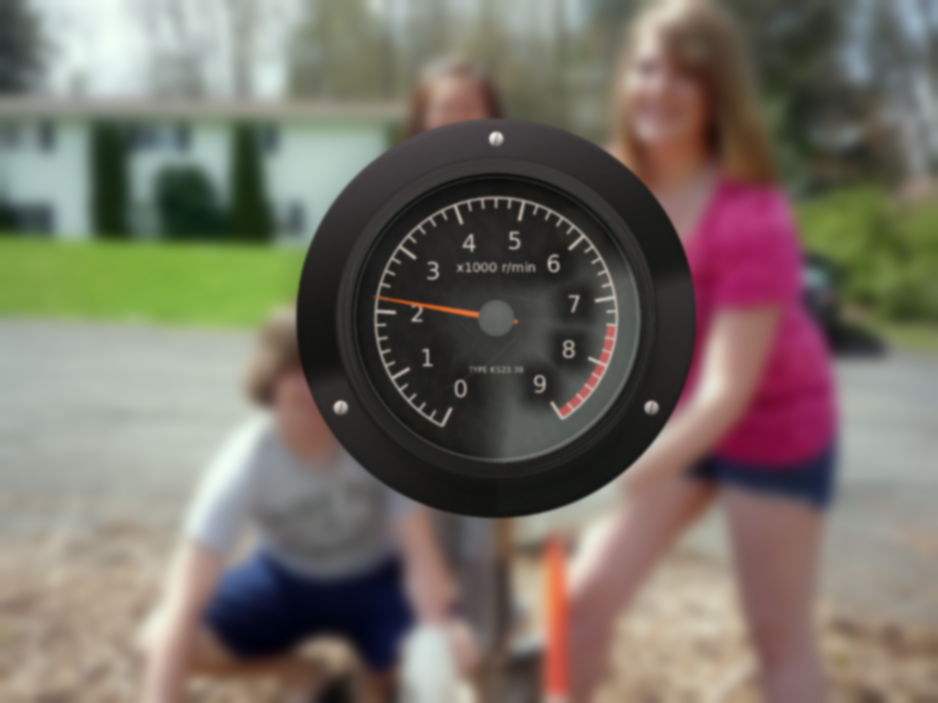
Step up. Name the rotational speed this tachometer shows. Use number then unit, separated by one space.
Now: 2200 rpm
